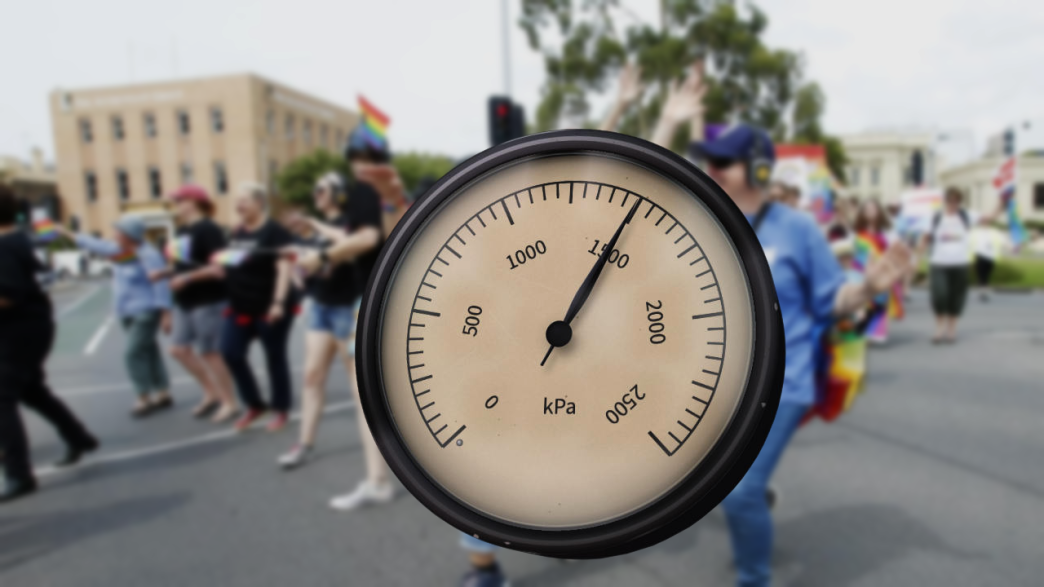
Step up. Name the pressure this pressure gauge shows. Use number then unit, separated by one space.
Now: 1500 kPa
